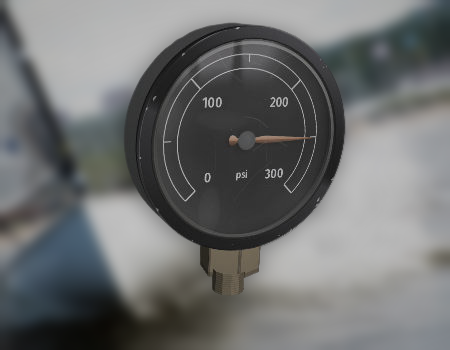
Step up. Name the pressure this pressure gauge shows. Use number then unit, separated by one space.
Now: 250 psi
